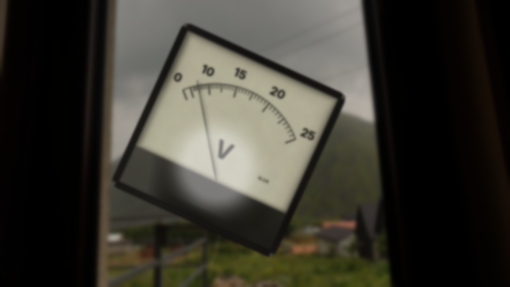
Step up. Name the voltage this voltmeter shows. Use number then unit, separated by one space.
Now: 7.5 V
